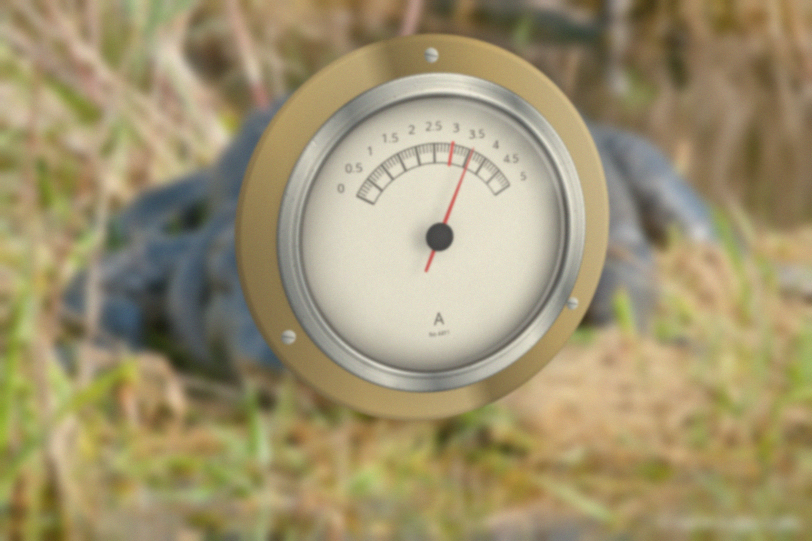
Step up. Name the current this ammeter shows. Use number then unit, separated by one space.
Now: 3.5 A
